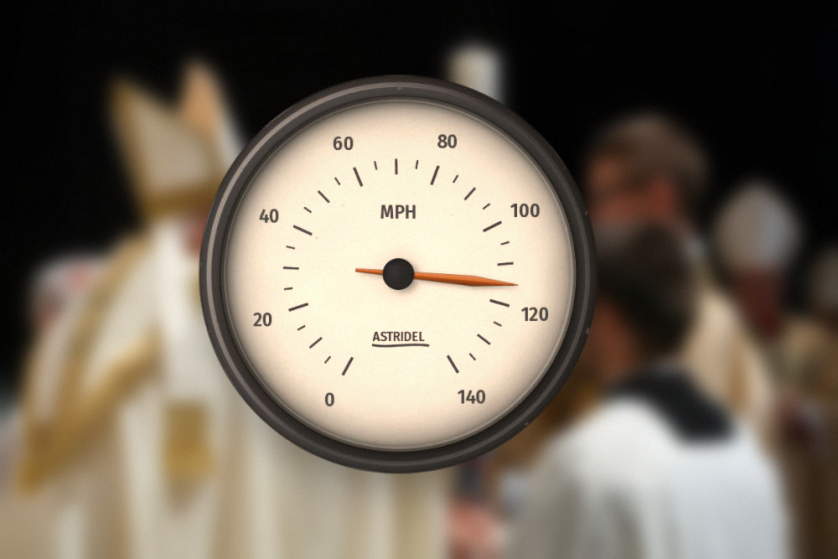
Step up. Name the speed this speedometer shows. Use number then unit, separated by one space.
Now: 115 mph
